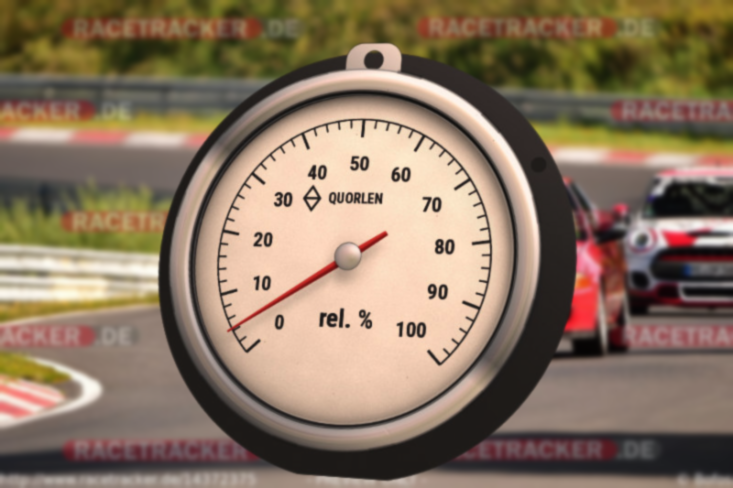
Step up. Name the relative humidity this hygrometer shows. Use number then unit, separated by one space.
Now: 4 %
